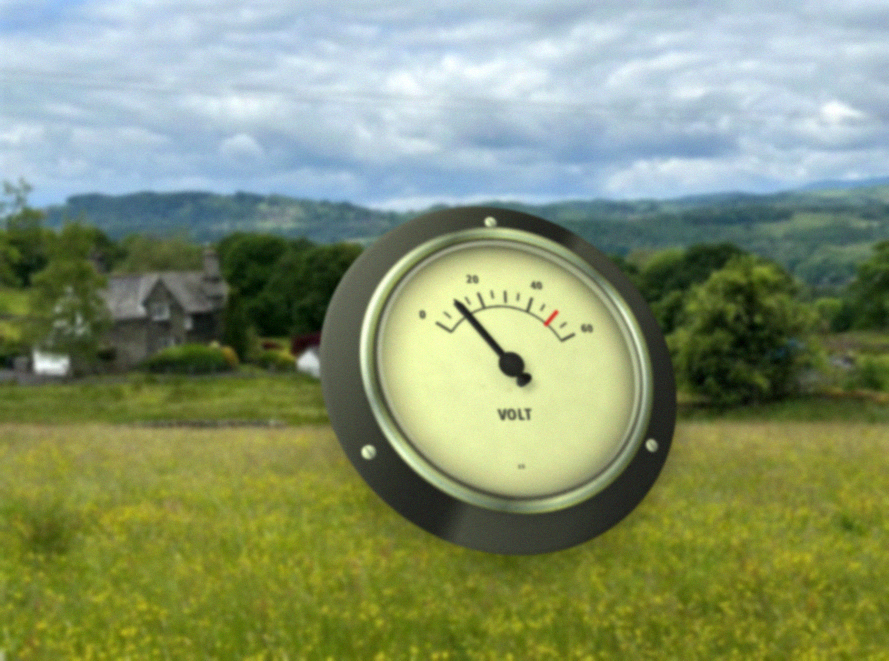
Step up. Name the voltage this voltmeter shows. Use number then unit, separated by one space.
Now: 10 V
